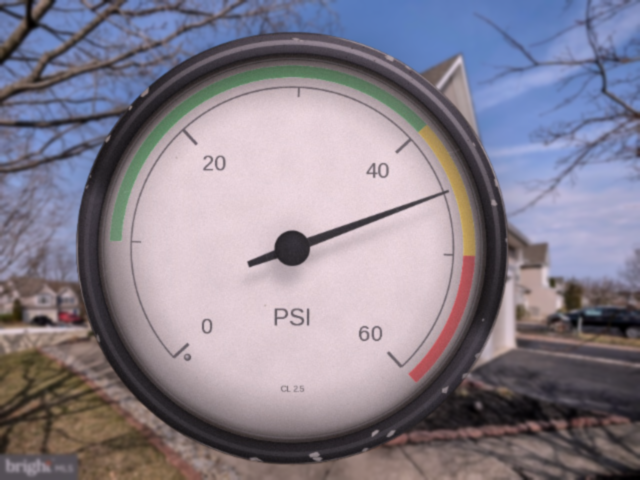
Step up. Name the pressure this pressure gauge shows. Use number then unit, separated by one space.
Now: 45 psi
